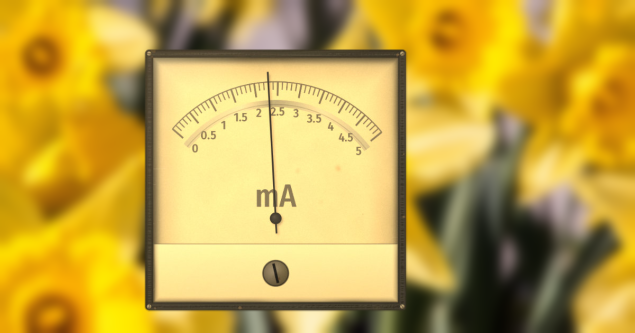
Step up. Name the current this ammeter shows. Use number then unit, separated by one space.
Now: 2.3 mA
